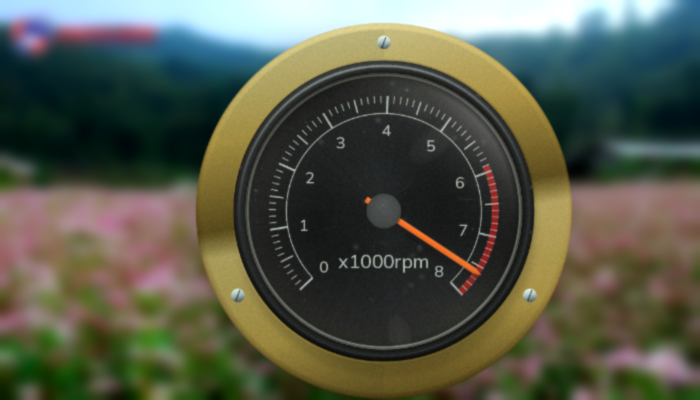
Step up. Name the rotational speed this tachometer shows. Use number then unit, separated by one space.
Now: 7600 rpm
